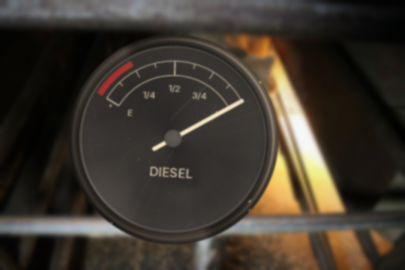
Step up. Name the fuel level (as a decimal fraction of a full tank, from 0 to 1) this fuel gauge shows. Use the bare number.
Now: 1
